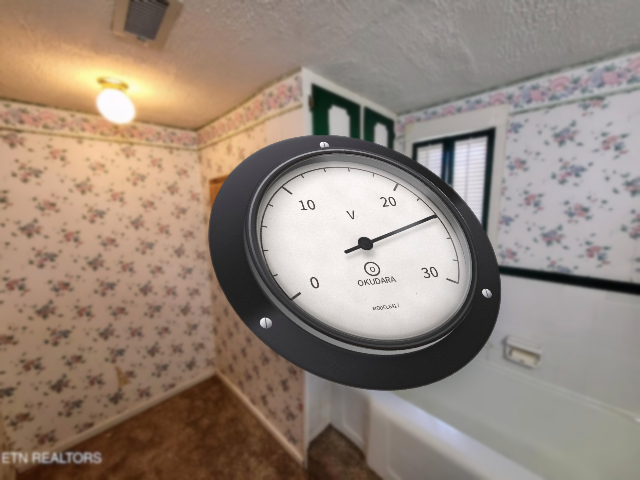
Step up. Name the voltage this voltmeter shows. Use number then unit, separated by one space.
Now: 24 V
